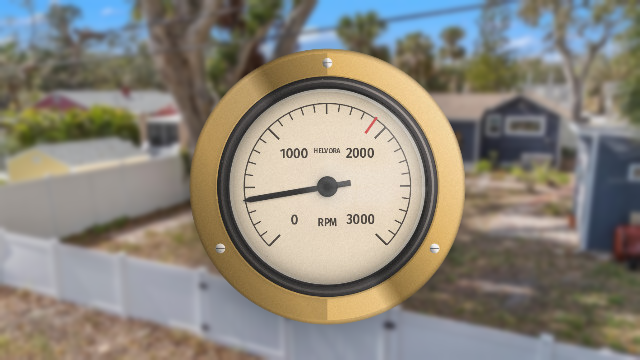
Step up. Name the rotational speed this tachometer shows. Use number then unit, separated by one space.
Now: 400 rpm
